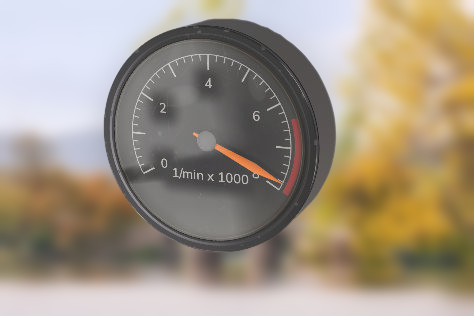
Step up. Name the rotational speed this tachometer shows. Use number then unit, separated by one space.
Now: 7800 rpm
